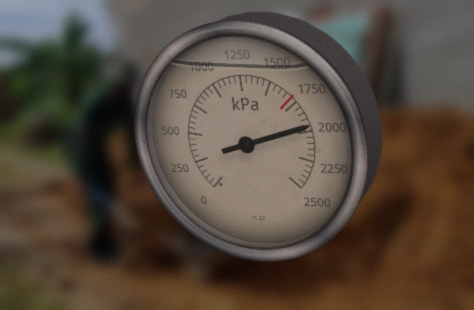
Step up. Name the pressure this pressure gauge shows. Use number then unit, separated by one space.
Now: 1950 kPa
